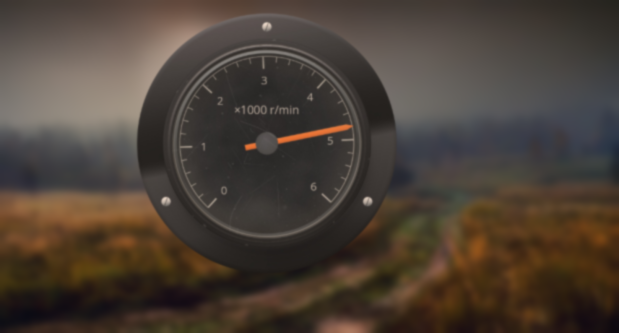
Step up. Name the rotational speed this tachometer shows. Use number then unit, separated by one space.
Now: 4800 rpm
